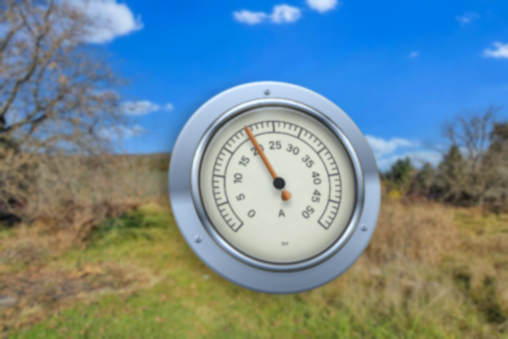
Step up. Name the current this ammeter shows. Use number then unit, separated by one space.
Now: 20 A
